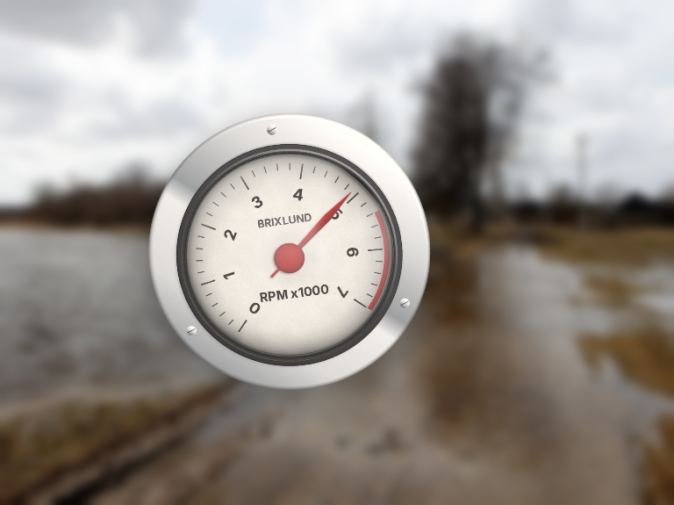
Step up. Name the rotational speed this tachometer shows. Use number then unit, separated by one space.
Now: 4900 rpm
